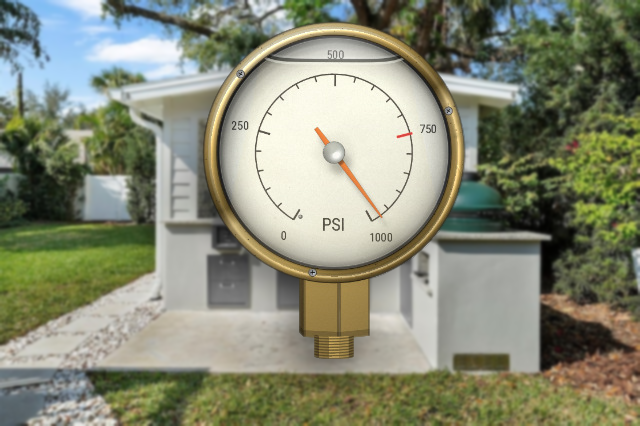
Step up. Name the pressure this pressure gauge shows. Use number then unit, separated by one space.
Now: 975 psi
